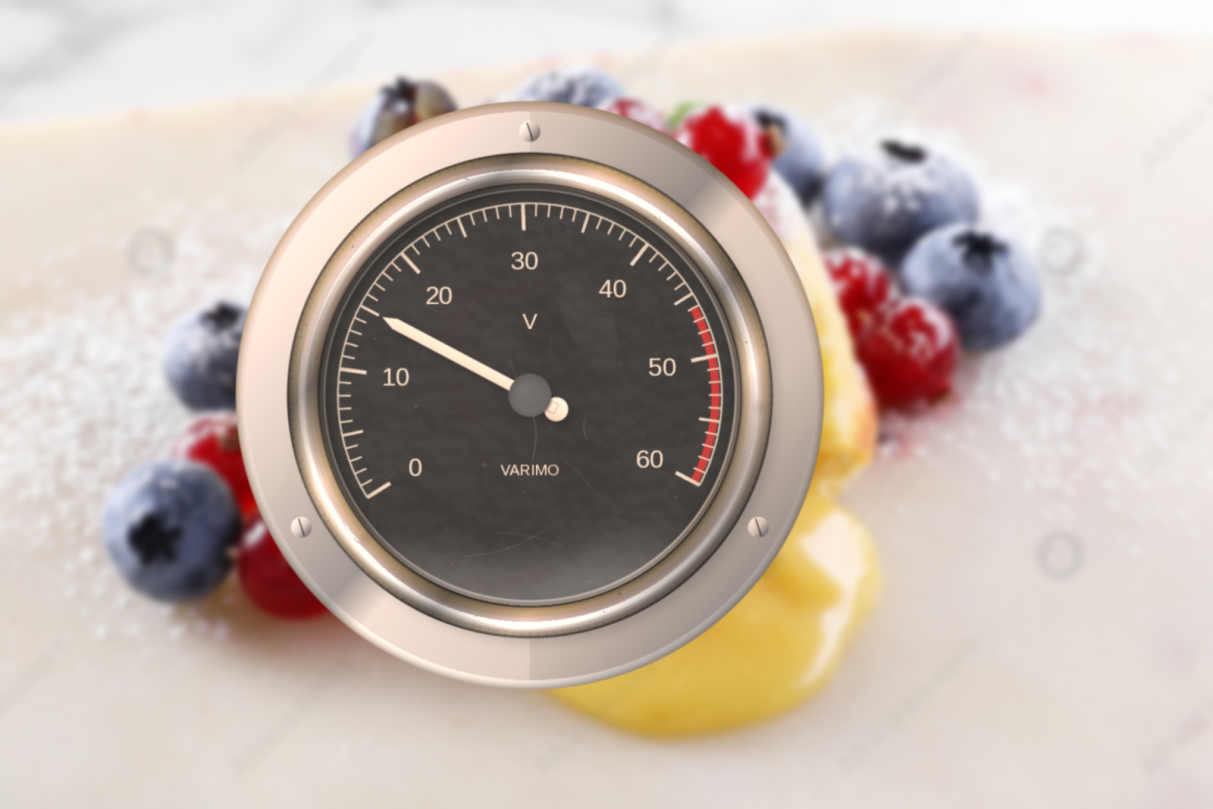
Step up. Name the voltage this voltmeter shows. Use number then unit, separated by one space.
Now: 15 V
